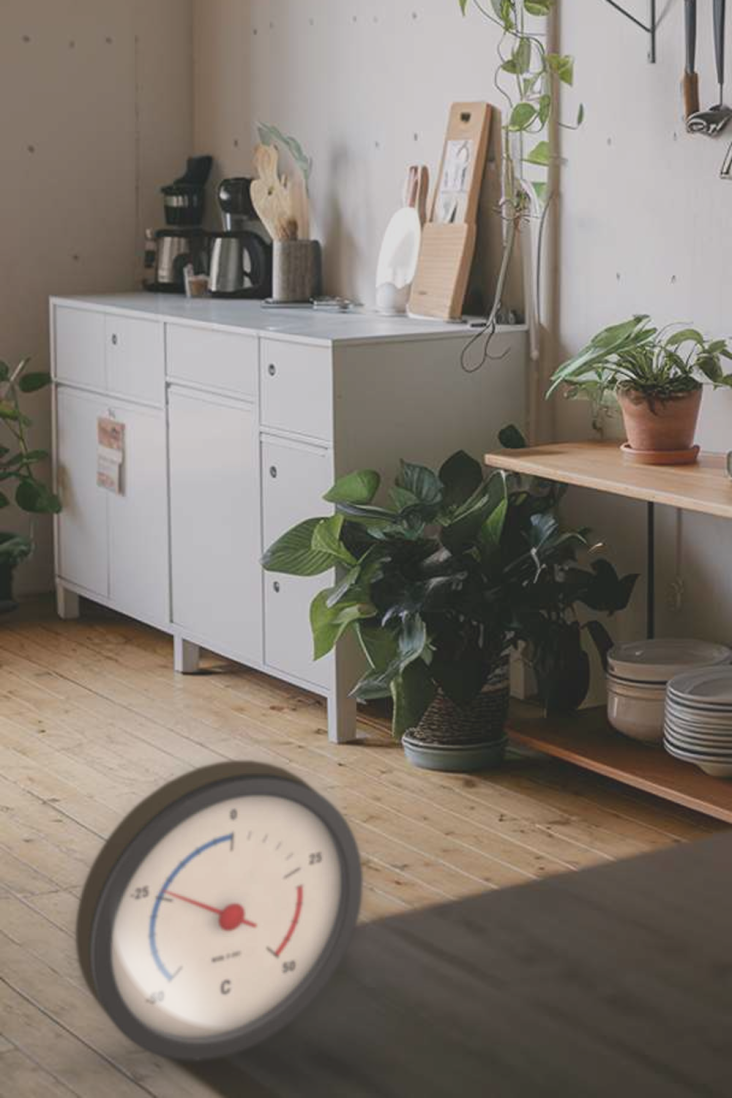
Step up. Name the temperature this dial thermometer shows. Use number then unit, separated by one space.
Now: -22.5 °C
